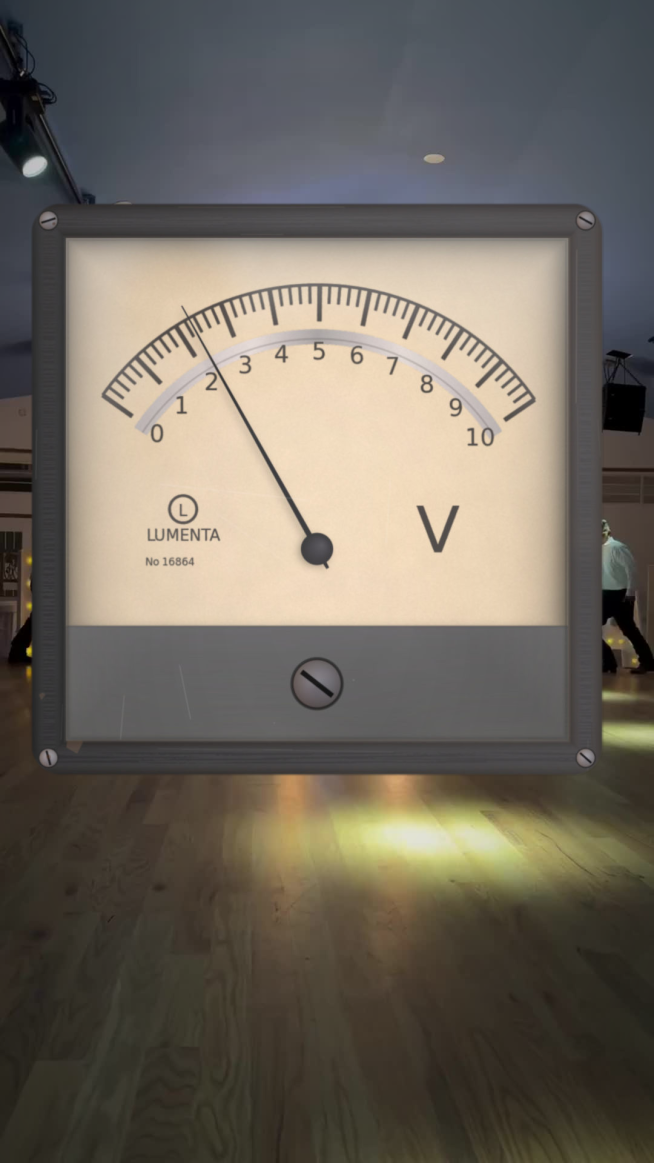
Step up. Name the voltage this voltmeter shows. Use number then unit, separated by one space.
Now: 2.3 V
